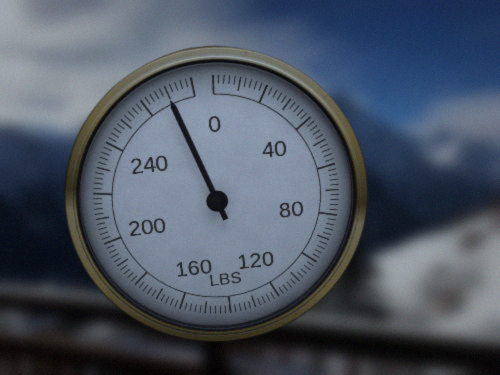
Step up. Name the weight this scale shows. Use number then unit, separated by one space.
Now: 270 lb
